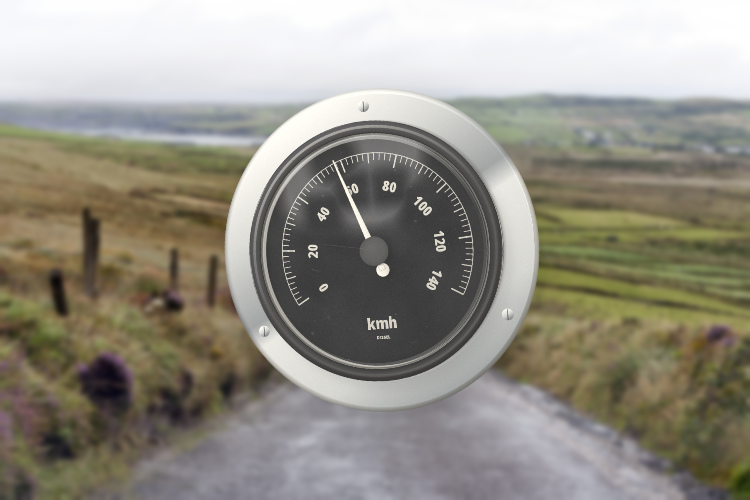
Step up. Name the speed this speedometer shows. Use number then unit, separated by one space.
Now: 58 km/h
